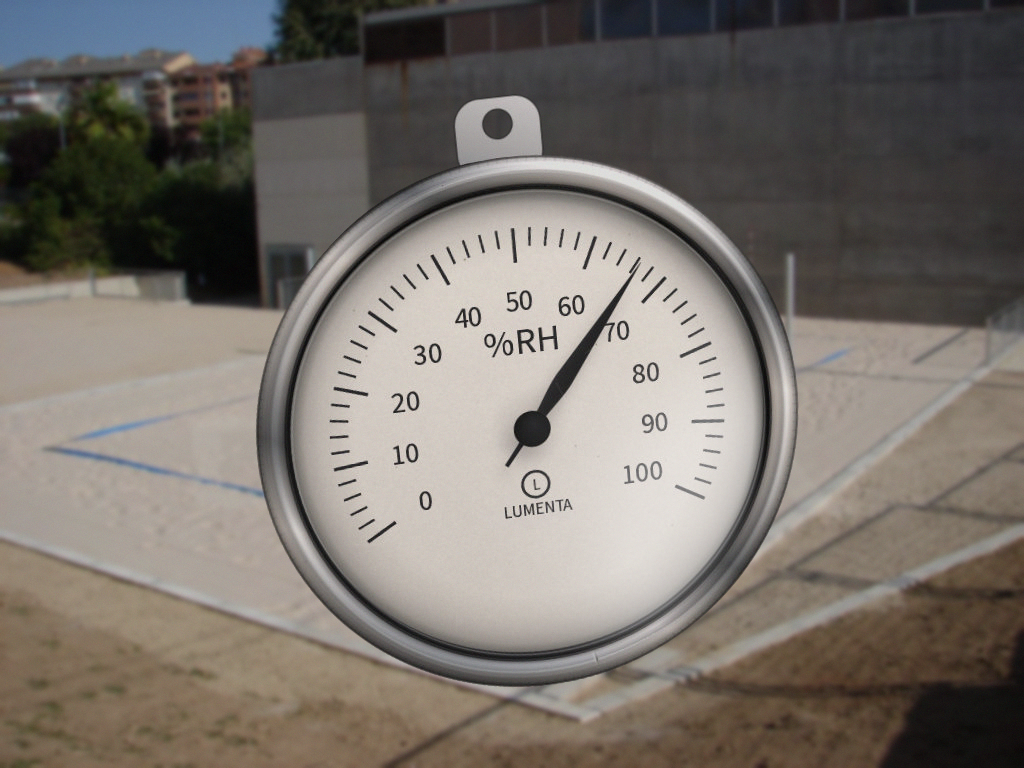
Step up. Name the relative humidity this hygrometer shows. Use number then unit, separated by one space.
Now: 66 %
